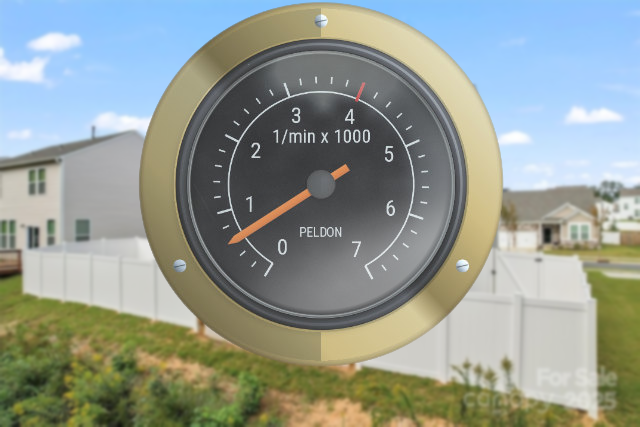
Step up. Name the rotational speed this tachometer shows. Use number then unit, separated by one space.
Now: 600 rpm
